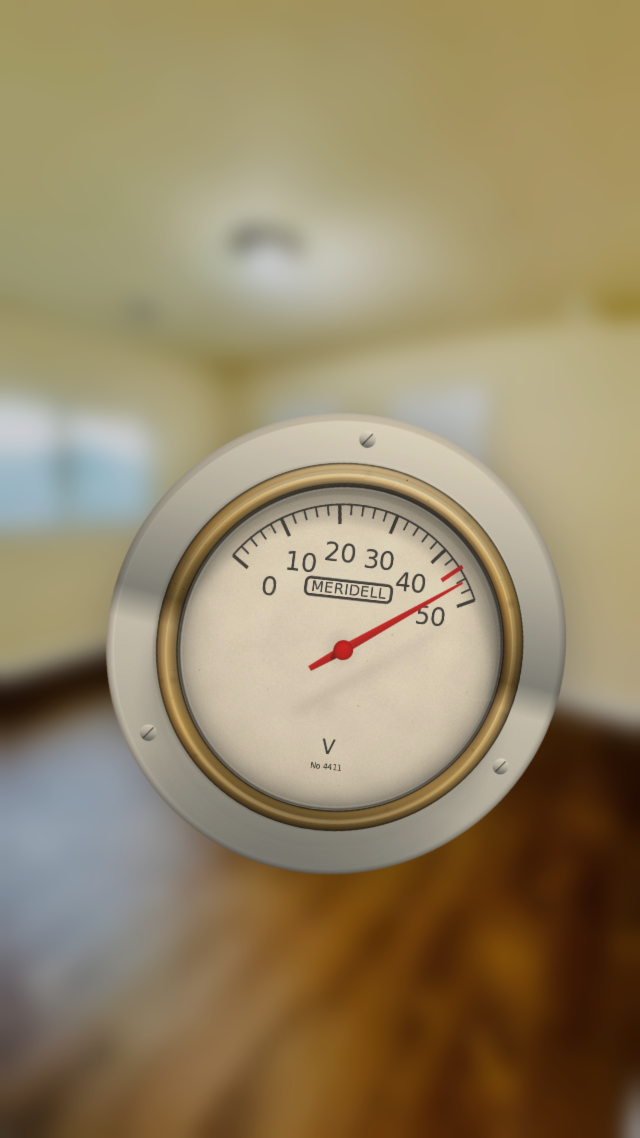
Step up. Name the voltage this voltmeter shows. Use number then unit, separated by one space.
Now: 46 V
